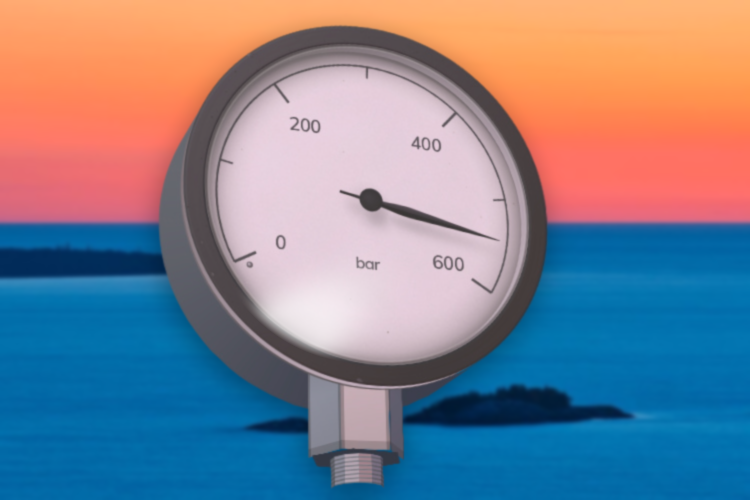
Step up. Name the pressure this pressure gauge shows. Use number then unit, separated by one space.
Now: 550 bar
